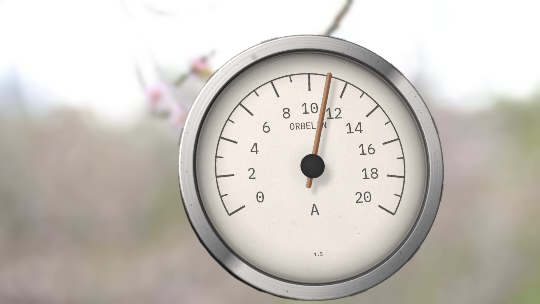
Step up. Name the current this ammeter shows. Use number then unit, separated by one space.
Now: 11 A
